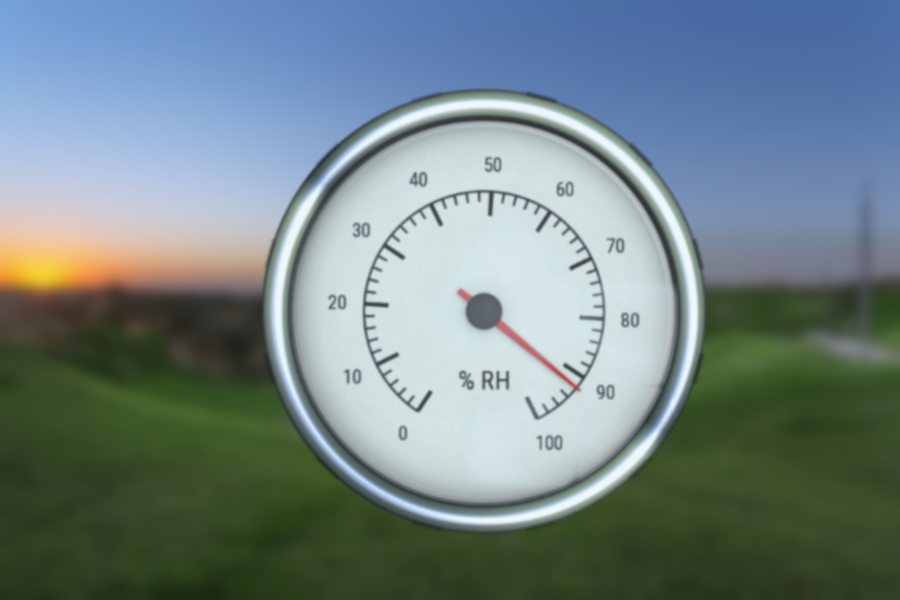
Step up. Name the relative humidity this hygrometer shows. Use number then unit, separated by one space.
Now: 92 %
